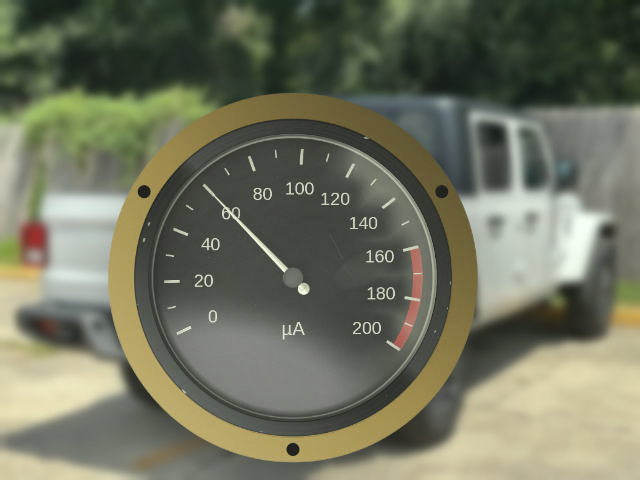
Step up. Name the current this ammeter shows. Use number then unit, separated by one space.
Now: 60 µA
